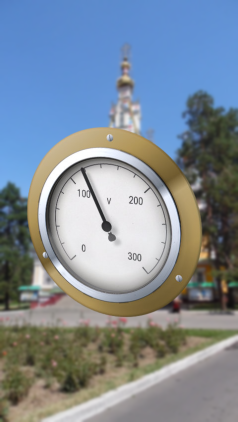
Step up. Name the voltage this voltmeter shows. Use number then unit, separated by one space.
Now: 120 V
